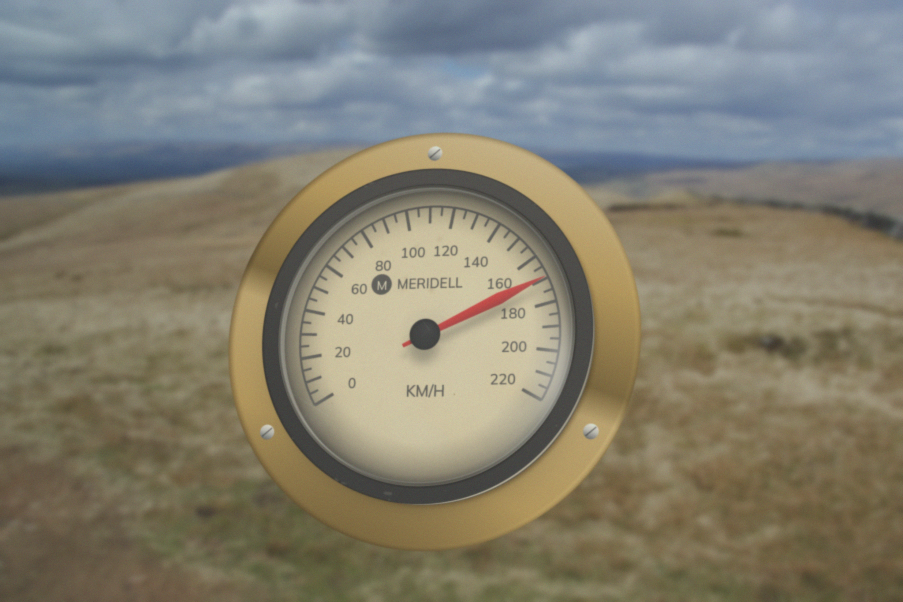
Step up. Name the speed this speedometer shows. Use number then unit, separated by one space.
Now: 170 km/h
